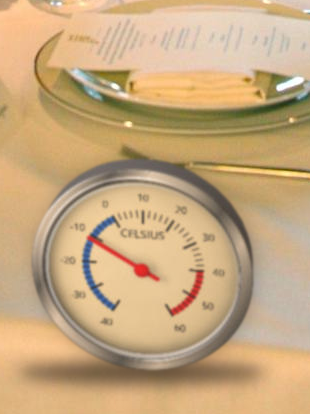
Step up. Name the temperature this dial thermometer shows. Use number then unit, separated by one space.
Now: -10 °C
